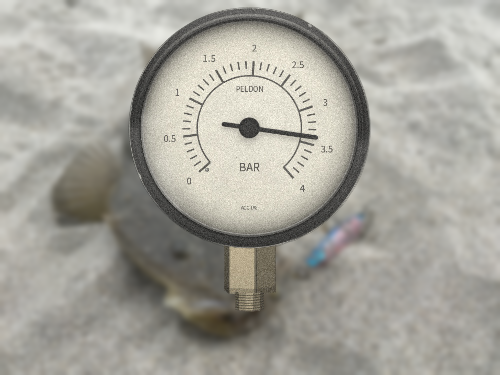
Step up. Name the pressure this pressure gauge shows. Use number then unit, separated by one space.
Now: 3.4 bar
